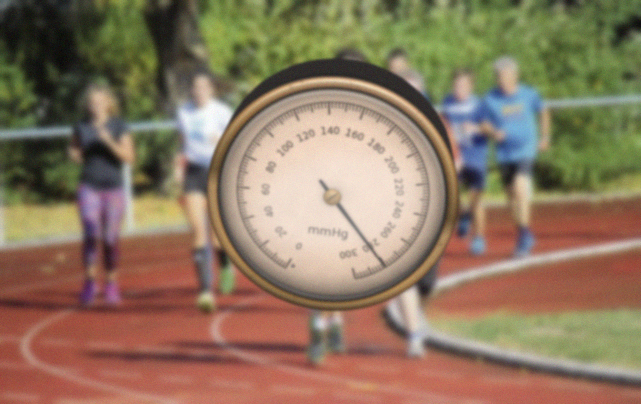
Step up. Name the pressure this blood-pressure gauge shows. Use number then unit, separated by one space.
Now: 280 mmHg
